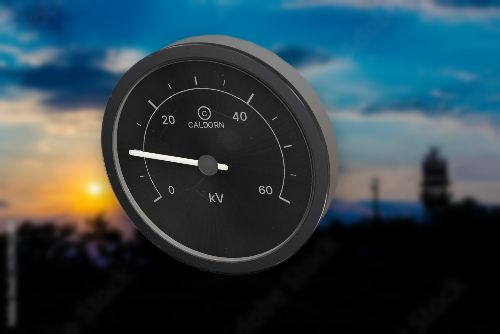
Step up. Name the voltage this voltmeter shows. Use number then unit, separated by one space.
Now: 10 kV
